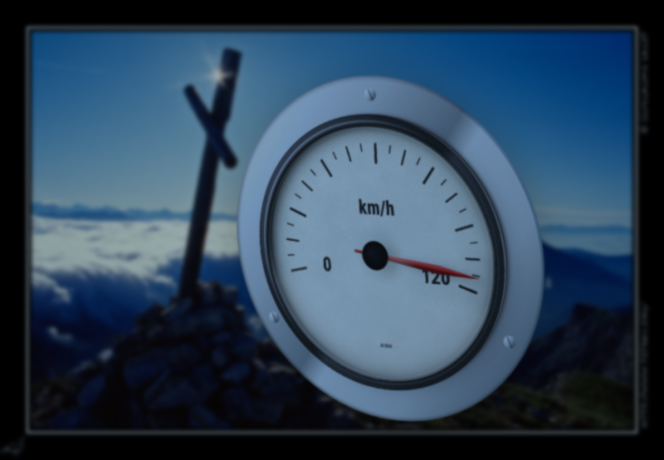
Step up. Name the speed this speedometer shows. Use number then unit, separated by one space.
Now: 115 km/h
